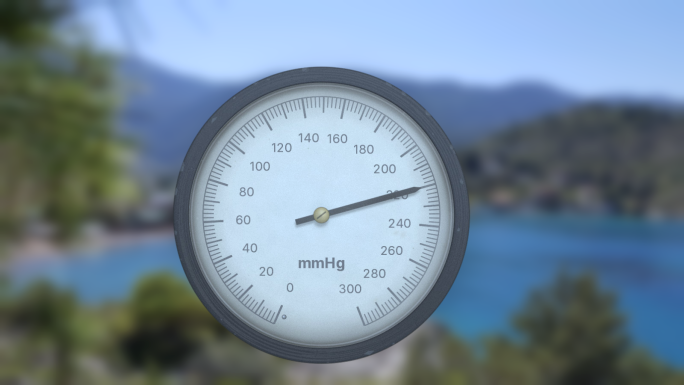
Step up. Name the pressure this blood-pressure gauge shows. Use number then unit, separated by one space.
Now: 220 mmHg
